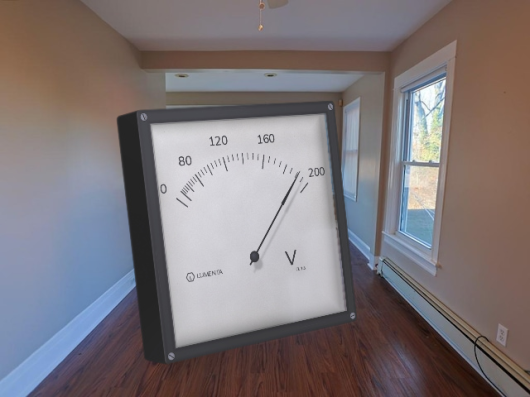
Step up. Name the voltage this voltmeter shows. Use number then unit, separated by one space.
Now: 190 V
